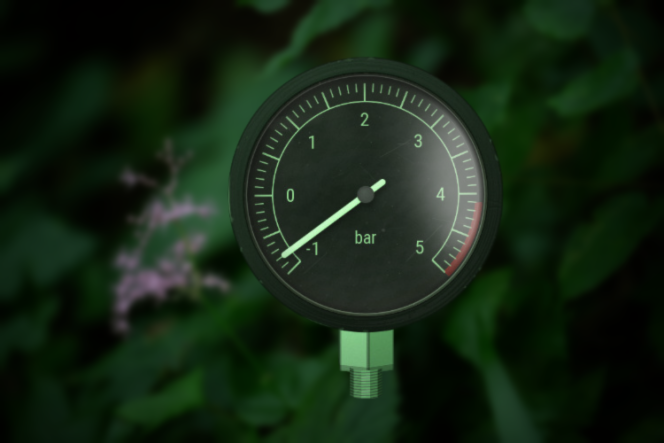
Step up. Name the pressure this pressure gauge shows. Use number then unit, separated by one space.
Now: -0.8 bar
